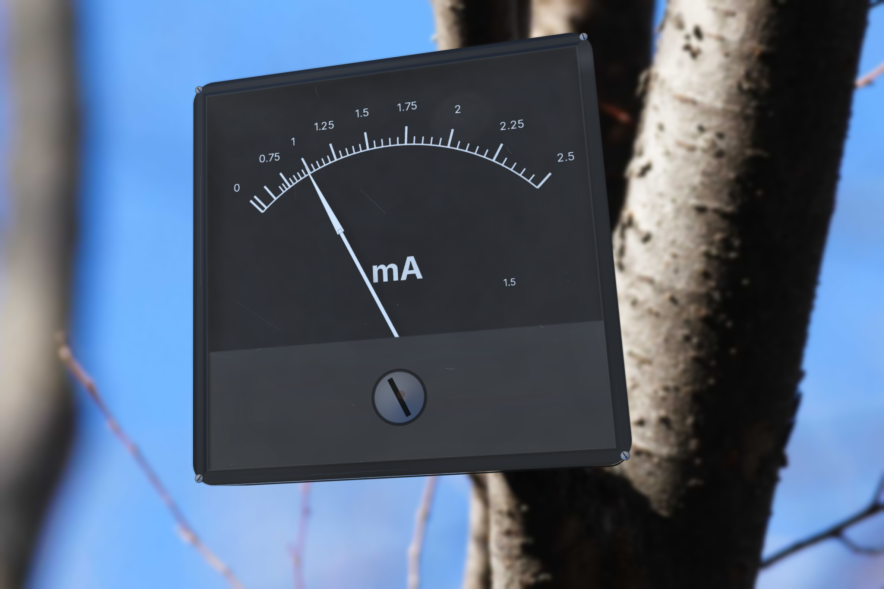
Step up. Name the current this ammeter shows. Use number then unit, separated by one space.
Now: 1 mA
